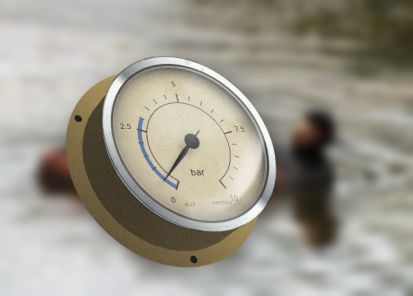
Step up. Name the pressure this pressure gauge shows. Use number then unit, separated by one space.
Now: 0.5 bar
